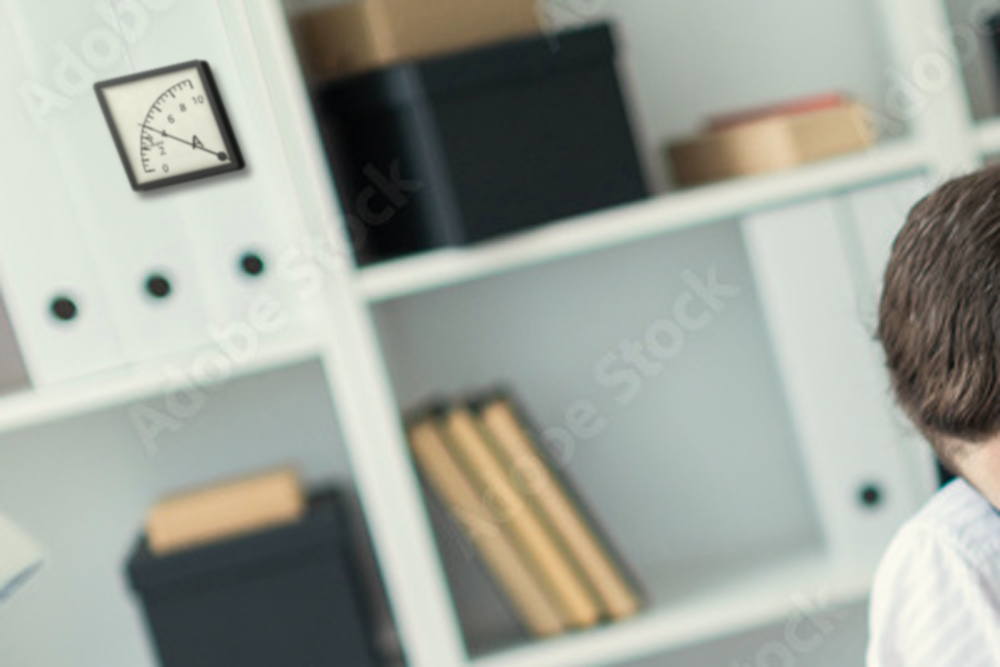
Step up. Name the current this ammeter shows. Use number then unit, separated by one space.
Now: 4 A
